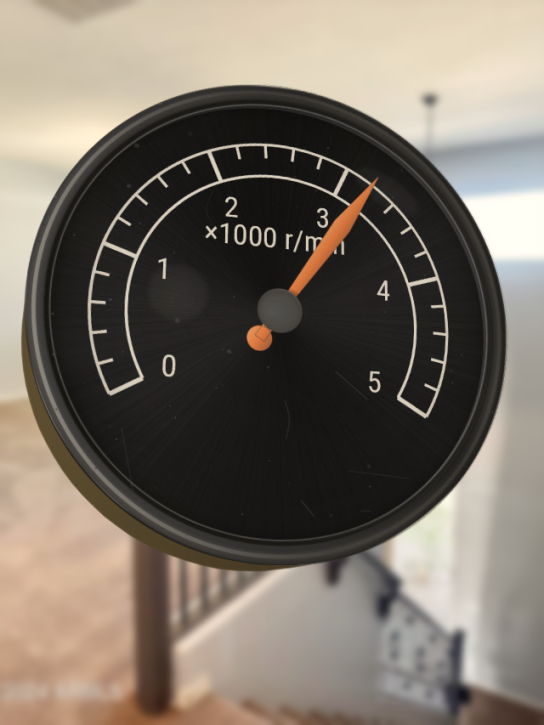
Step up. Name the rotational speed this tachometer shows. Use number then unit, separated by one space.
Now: 3200 rpm
